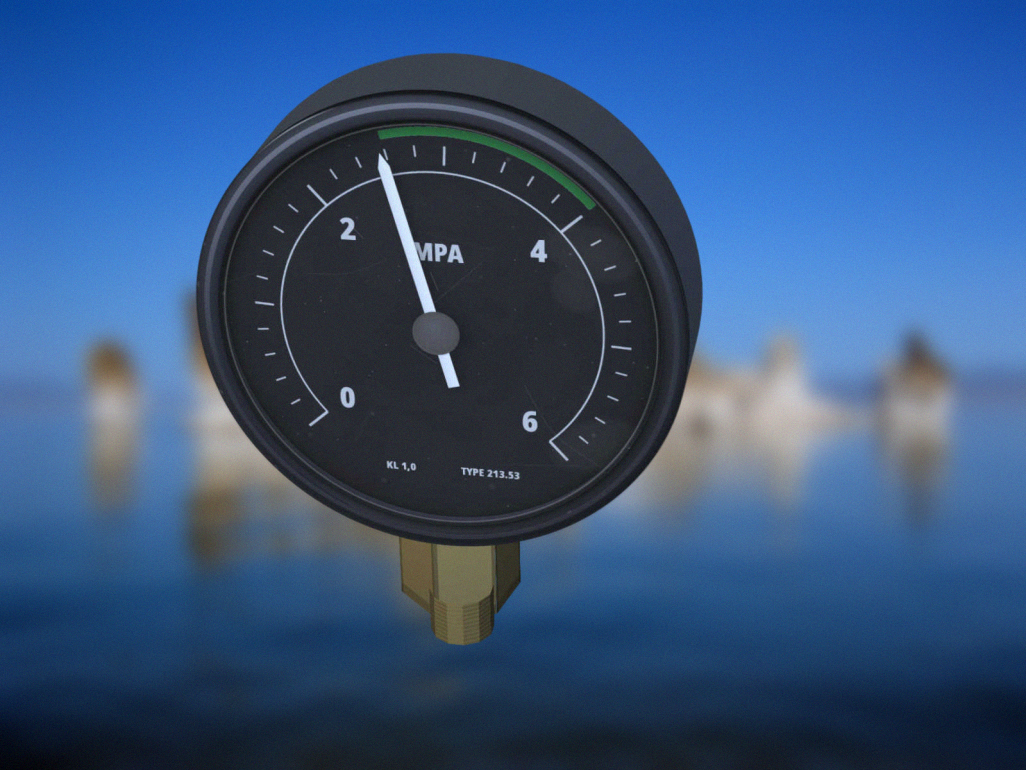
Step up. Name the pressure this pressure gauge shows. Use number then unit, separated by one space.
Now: 2.6 MPa
